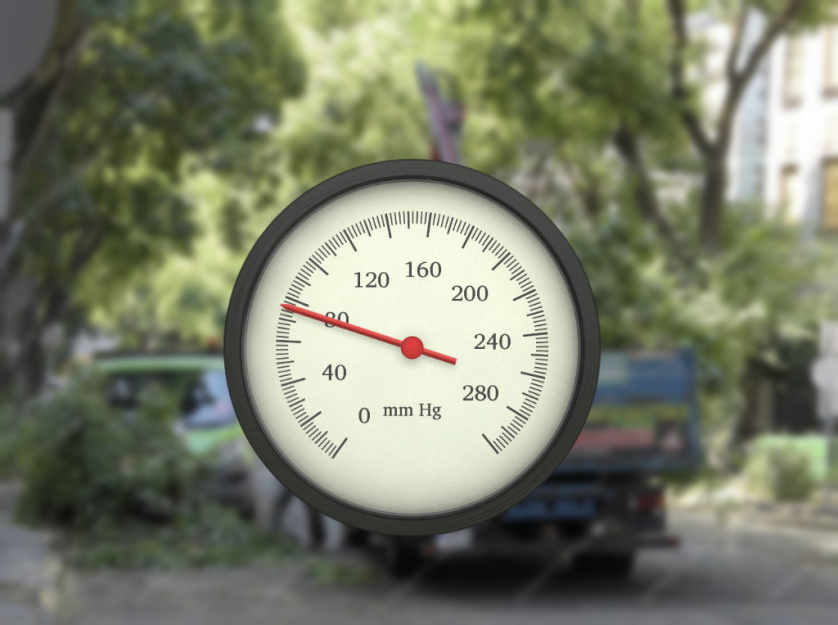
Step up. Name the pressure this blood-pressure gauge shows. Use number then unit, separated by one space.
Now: 76 mmHg
